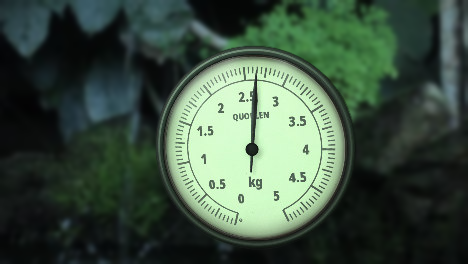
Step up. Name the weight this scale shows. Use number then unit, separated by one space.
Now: 2.65 kg
